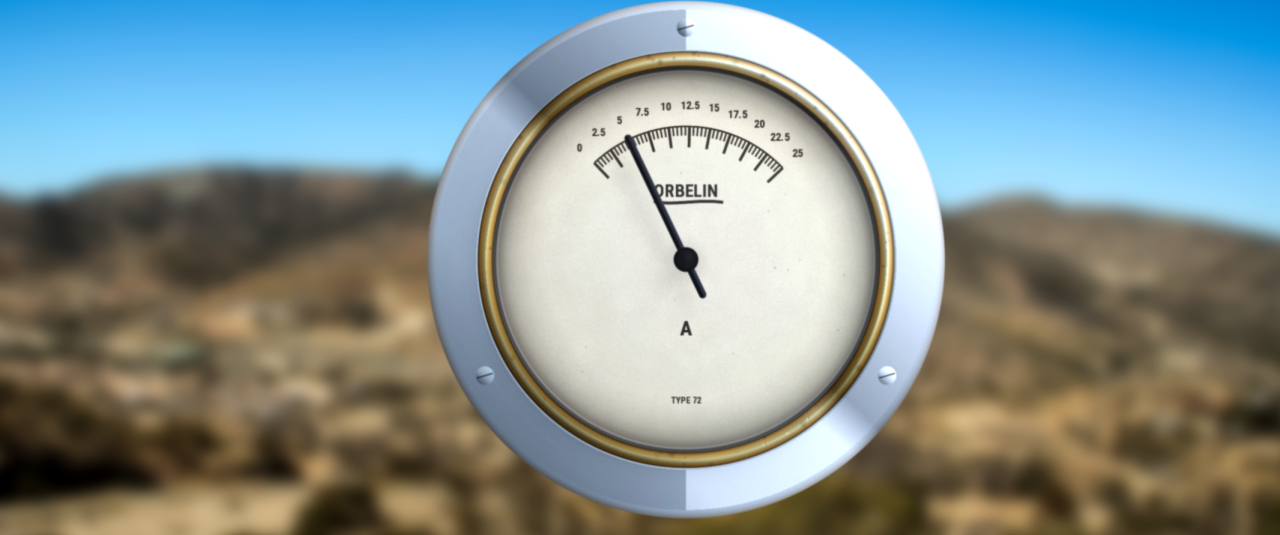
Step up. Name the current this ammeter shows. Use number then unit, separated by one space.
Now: 5 A
